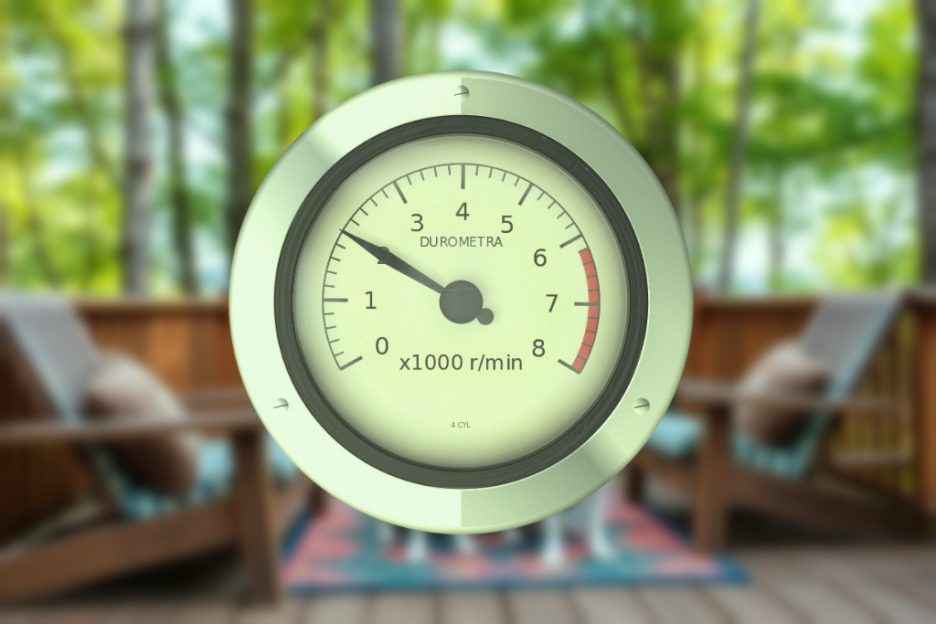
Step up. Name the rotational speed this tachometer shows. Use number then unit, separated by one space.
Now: 2000 rpm
